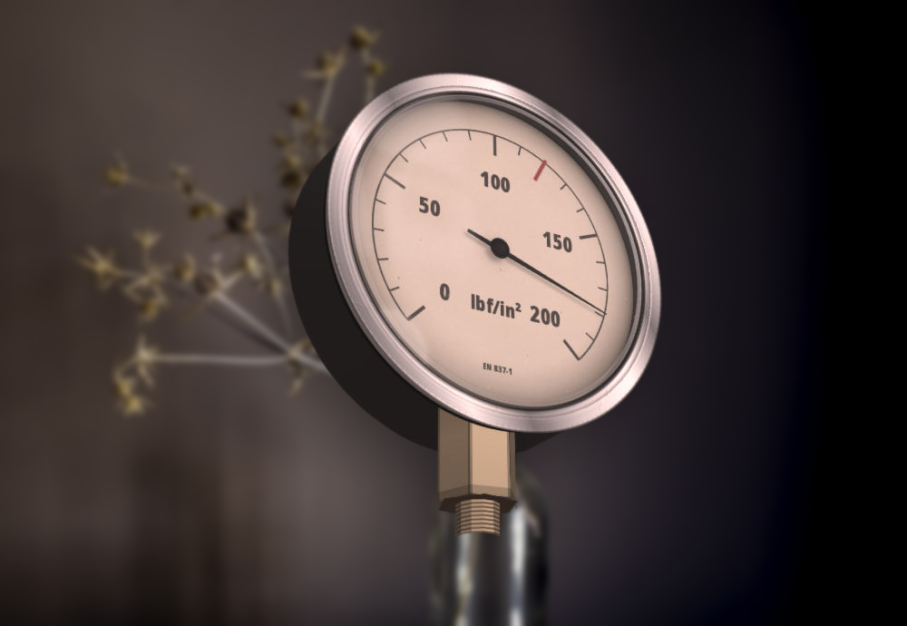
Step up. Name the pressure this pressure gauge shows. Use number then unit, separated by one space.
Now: 180 psi
